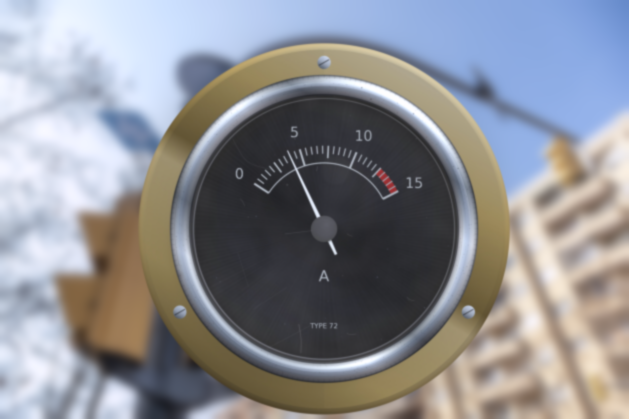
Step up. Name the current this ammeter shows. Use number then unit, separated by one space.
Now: 4 A
